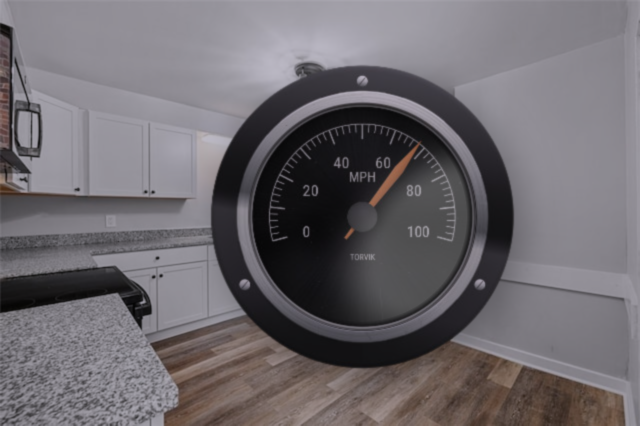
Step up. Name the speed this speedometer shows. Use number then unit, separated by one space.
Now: 68 mph
